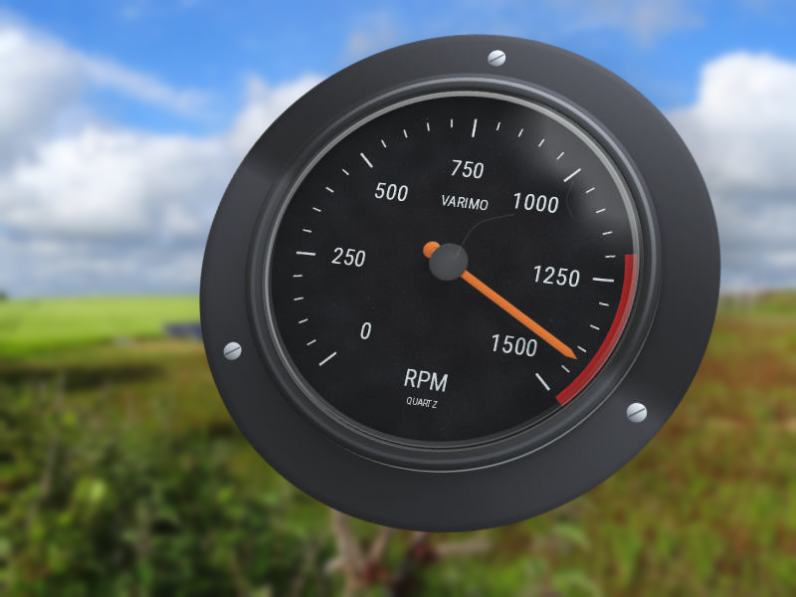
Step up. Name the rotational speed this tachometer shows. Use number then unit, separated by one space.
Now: 1425 rpm
